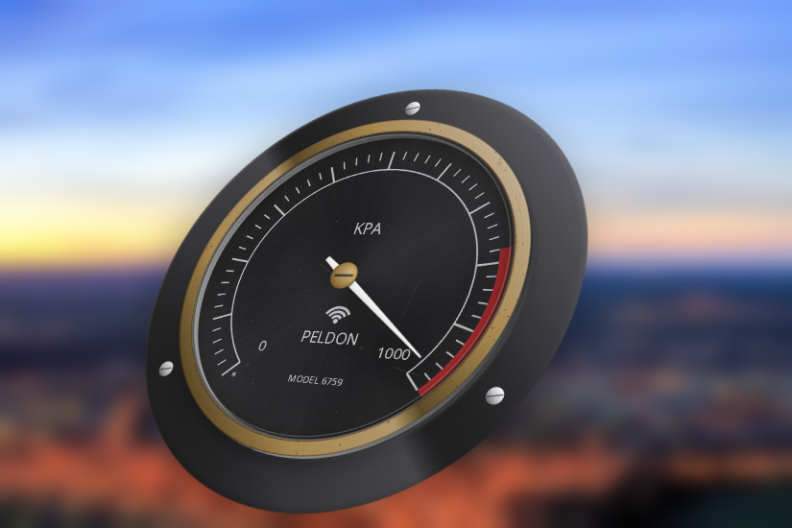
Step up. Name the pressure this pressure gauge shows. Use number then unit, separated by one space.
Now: 970 kPa
